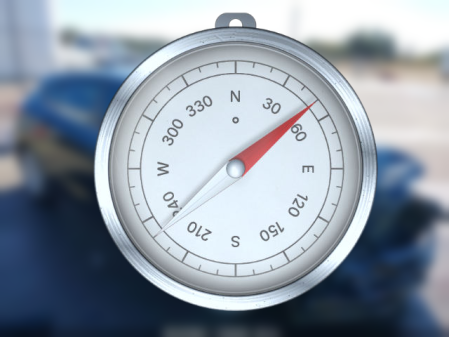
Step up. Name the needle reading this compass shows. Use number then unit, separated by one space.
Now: 50 °
